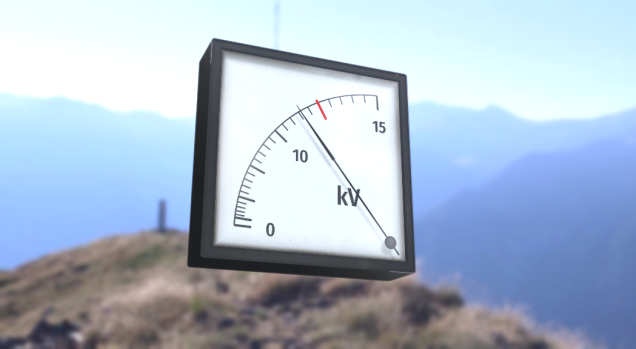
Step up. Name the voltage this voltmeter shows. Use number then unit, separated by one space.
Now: 11.5 kV
